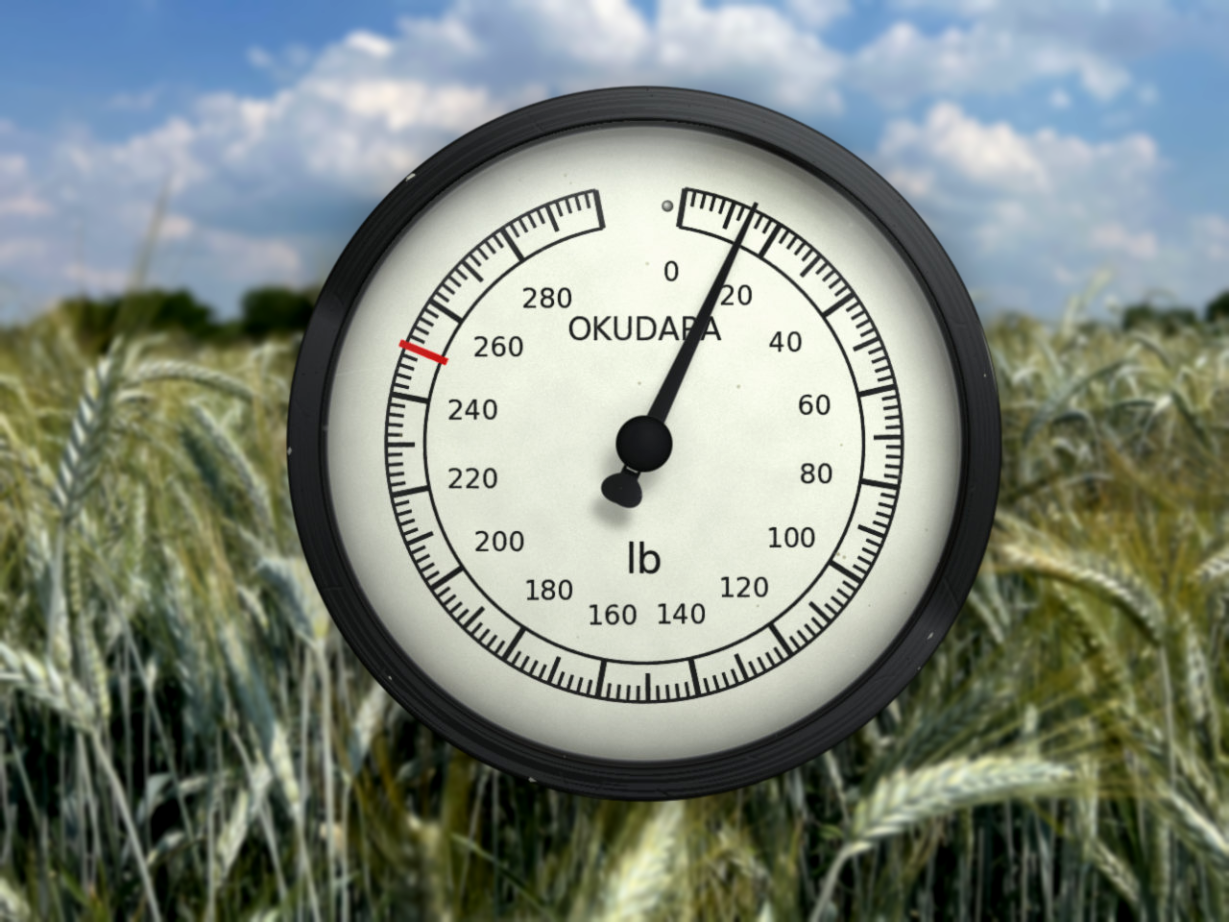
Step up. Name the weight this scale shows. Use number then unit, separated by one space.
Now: 14 lb
